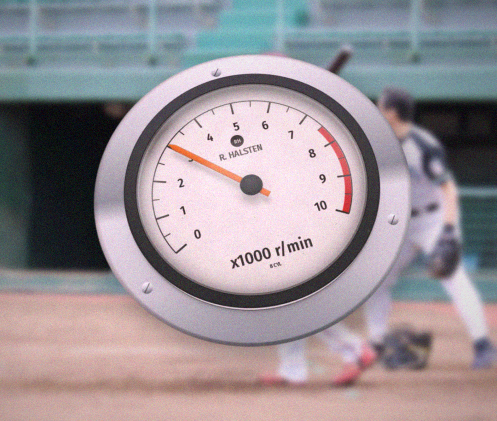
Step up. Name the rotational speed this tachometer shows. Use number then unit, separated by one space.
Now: 3000 rpm
